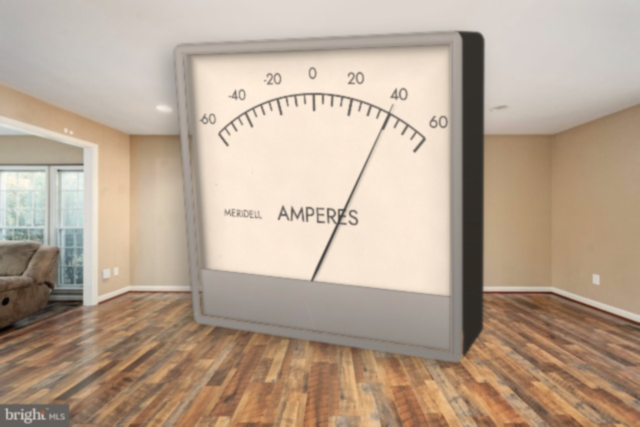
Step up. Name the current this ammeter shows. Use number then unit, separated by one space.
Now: 40 A
